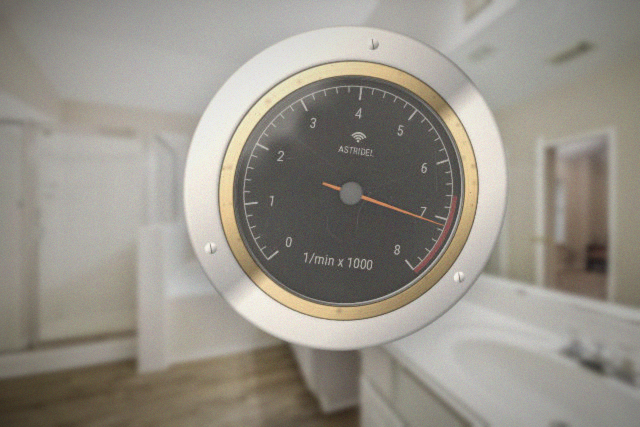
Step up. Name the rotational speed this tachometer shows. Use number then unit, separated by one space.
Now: 7100 rpm
